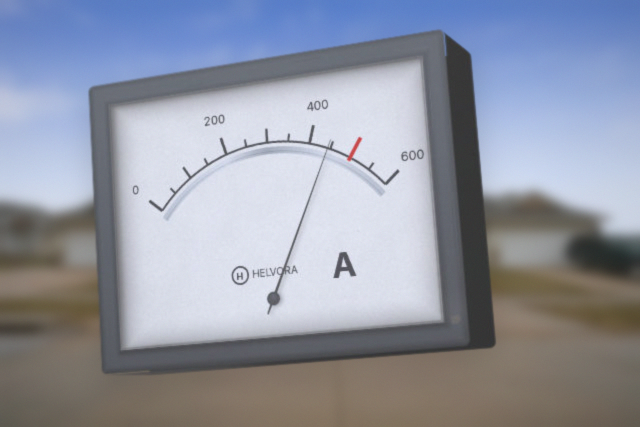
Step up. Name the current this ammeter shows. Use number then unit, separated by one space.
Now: 450 A
